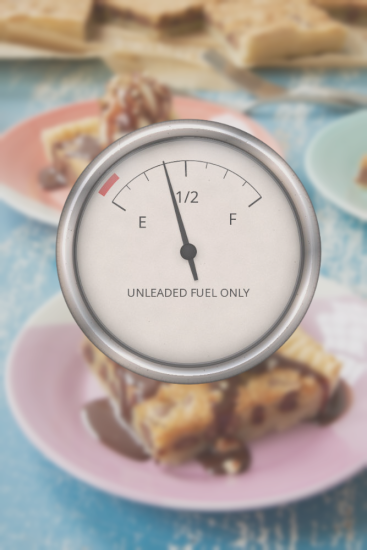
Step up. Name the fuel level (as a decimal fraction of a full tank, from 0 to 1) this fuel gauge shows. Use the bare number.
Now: 0.375
